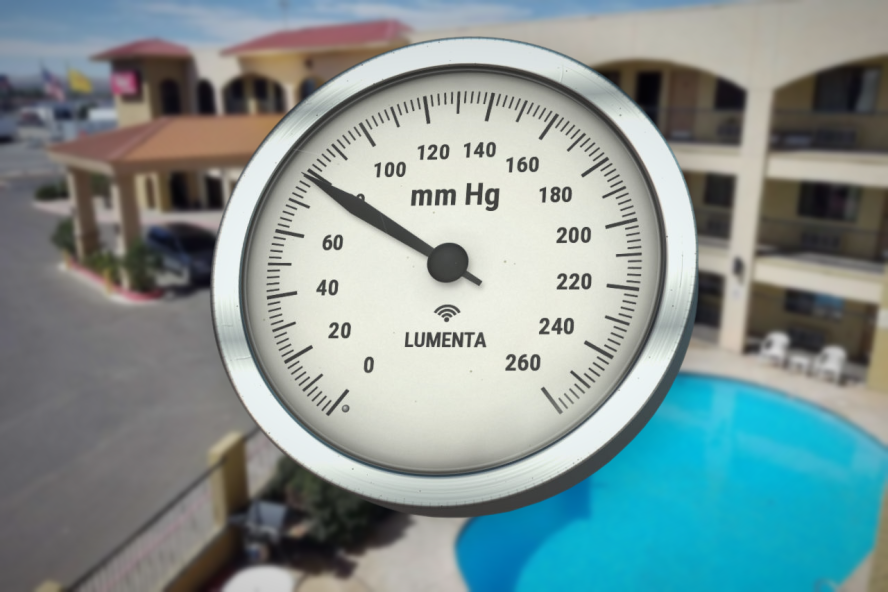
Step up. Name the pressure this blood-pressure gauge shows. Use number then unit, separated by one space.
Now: 78 mmHg
